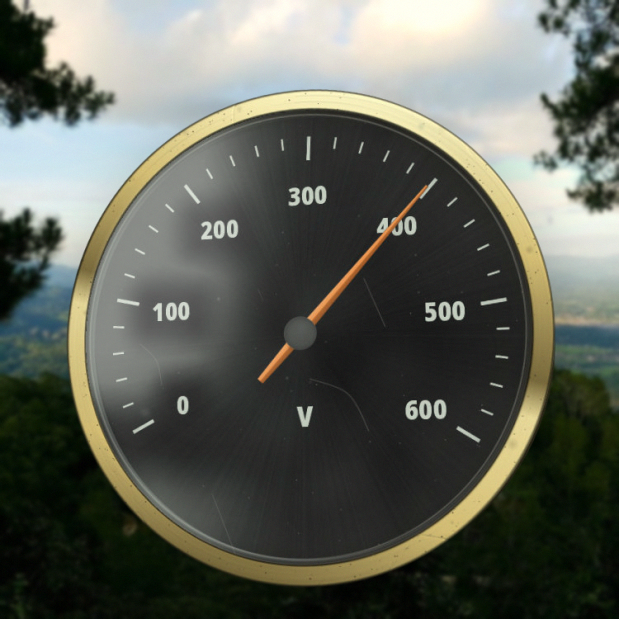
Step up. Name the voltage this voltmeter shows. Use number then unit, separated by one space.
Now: 400 V
